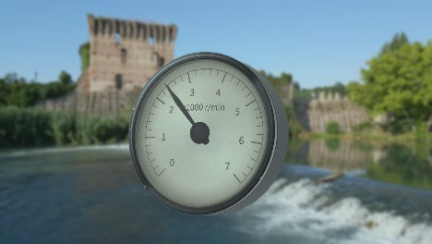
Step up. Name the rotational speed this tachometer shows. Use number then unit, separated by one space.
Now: 2400 rpm
